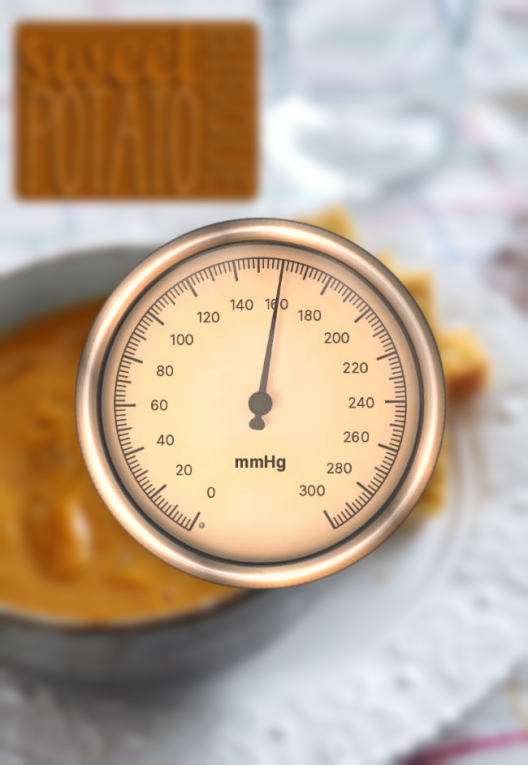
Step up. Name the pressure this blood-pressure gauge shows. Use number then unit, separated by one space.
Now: 160 mmHg
